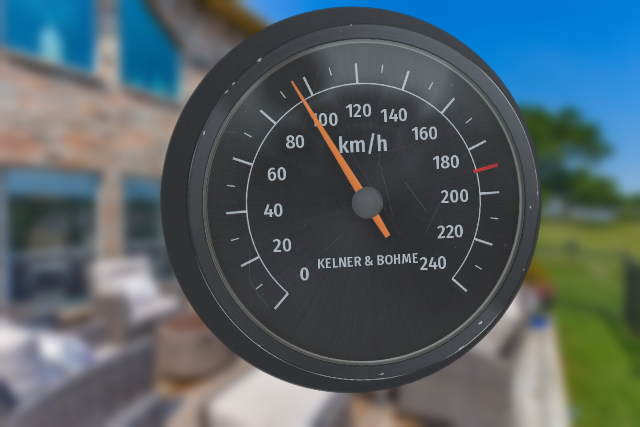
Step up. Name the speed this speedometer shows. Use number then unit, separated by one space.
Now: 95 km/h
